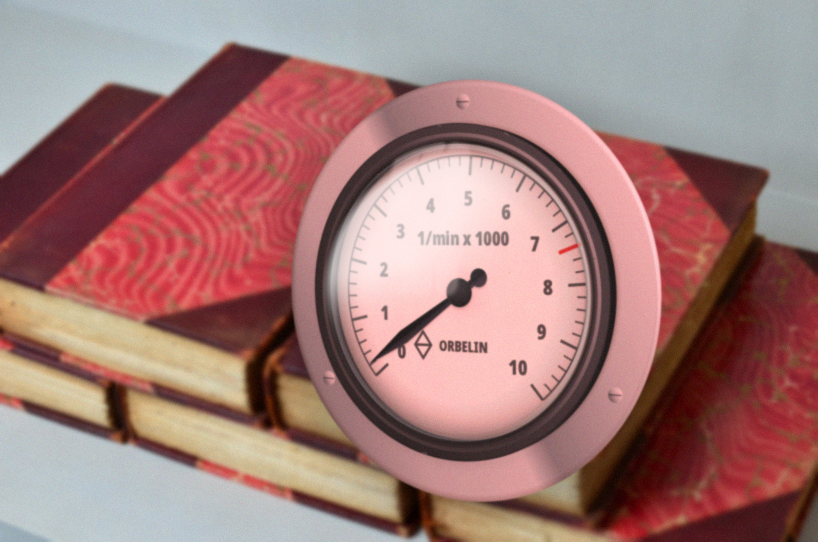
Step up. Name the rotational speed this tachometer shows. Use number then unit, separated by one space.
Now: 200 rpm
